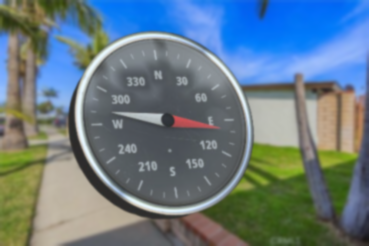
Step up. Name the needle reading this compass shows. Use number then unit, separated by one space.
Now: 100 °
